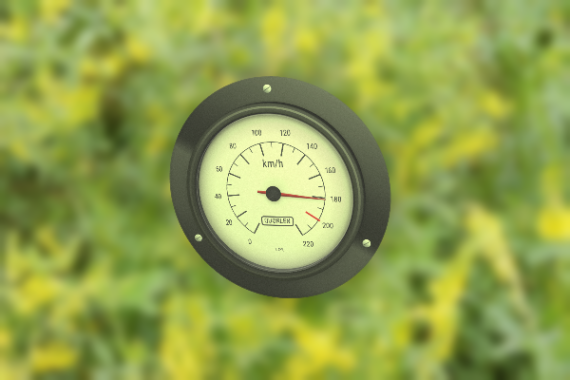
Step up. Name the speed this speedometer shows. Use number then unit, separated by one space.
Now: 180 km/h
